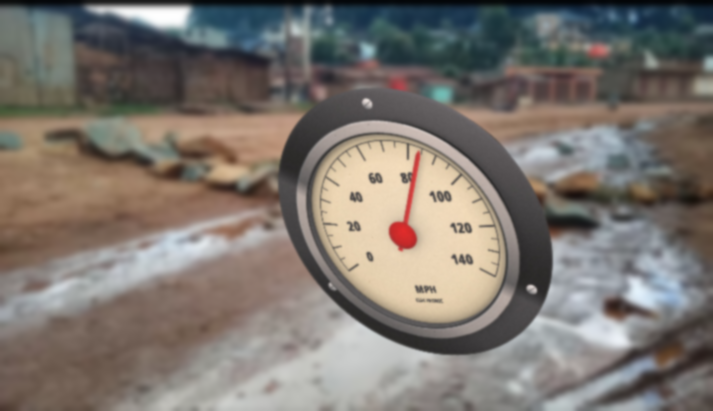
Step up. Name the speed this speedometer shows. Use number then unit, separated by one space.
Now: 85 mph
